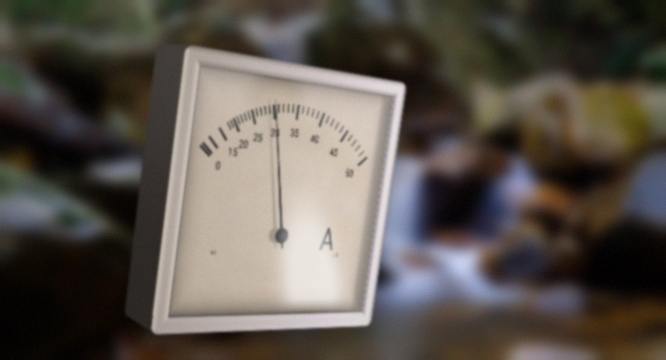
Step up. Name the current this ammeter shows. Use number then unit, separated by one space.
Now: 30 A
